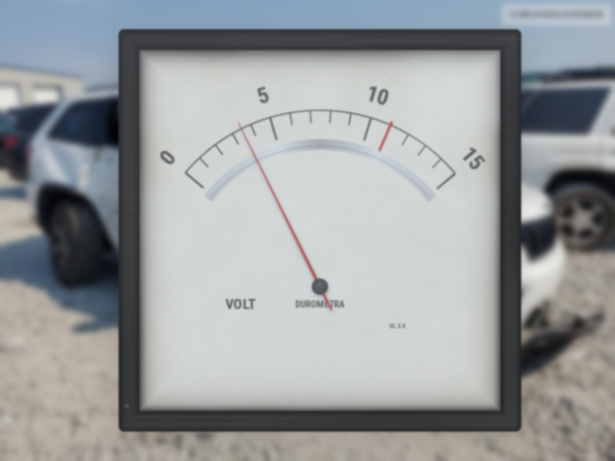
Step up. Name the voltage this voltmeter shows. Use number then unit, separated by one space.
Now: 3.5 V
